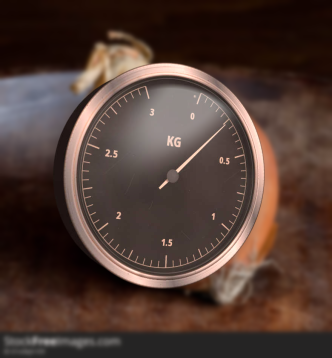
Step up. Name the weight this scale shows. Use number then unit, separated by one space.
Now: 0.25 kg
